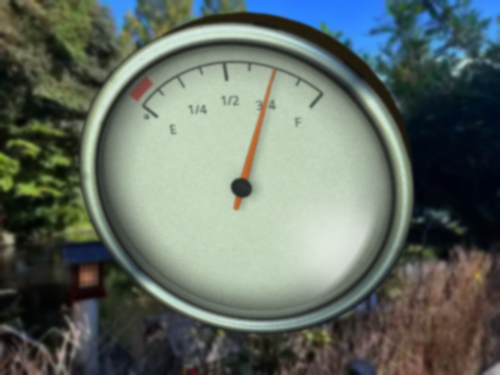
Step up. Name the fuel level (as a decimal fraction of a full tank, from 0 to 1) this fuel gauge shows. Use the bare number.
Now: 0.75
